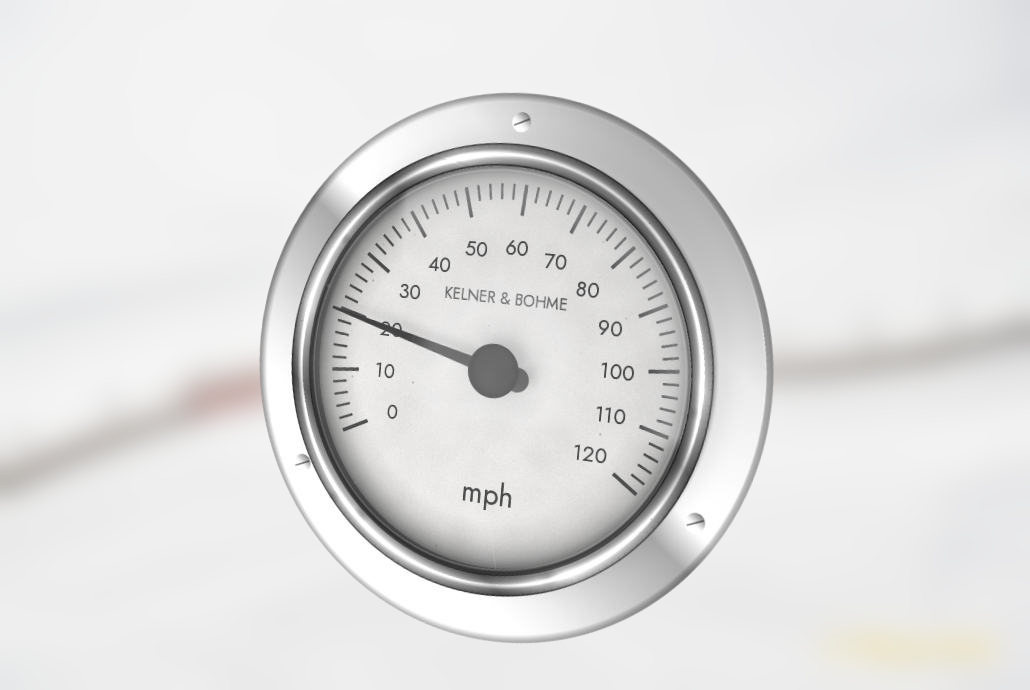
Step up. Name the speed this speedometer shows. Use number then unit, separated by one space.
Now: 20 mph
